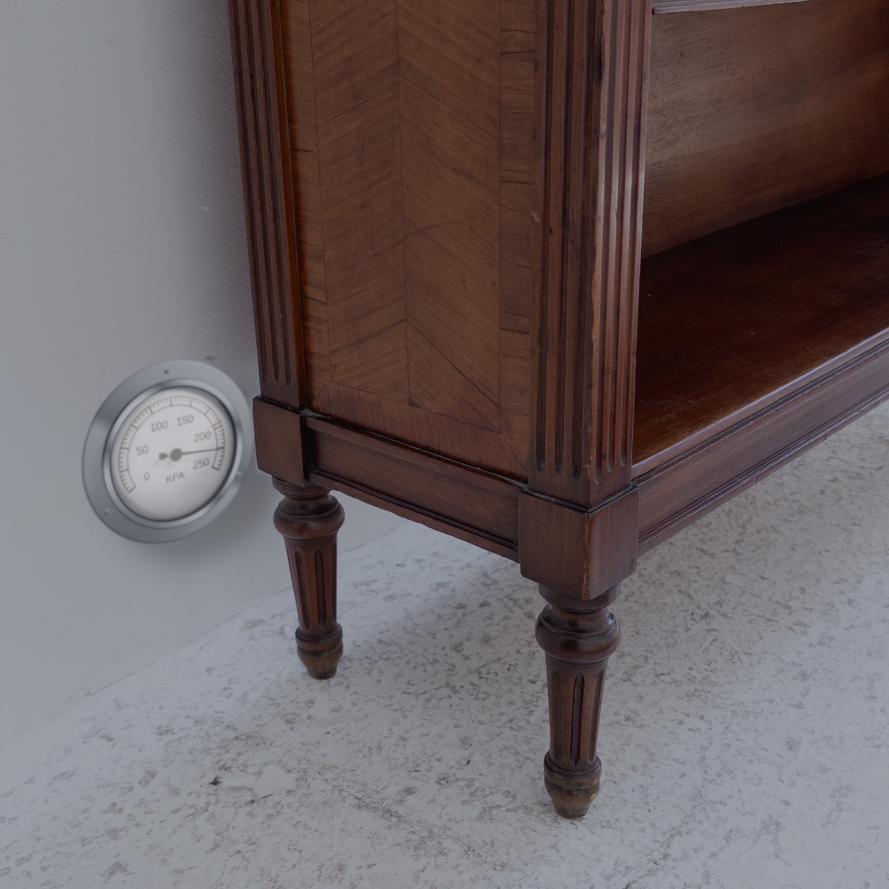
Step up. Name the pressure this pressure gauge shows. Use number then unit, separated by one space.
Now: 225 kPa
